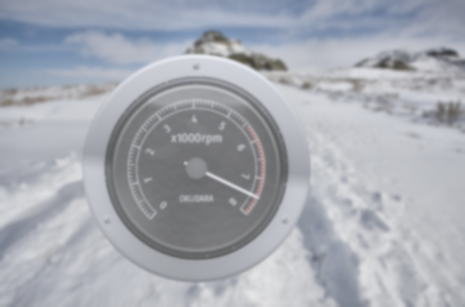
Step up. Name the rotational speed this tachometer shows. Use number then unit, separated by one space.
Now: 7500 rpm
